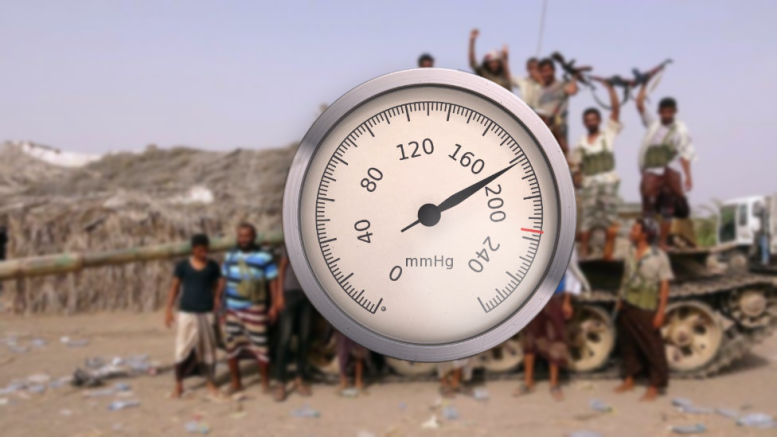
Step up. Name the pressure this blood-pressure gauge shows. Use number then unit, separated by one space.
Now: 182 mmHg
